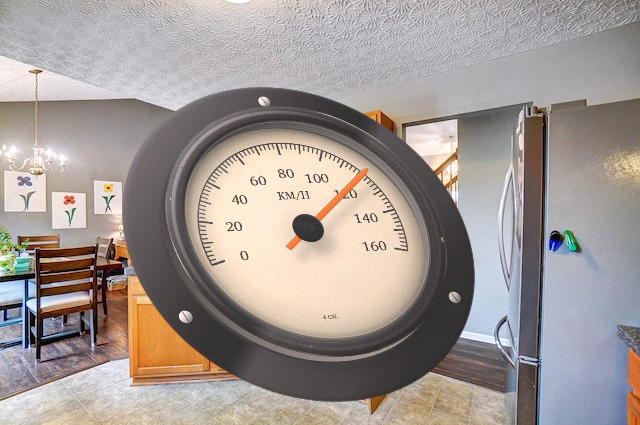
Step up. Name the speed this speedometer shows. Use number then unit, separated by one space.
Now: 120 km/h
